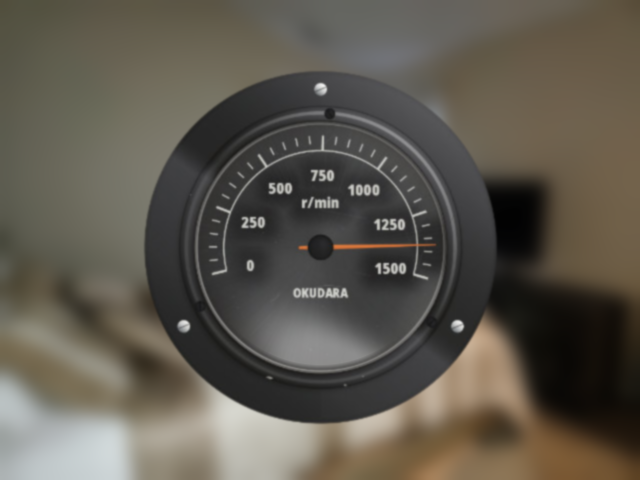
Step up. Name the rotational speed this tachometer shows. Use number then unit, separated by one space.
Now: 1375 rpm
